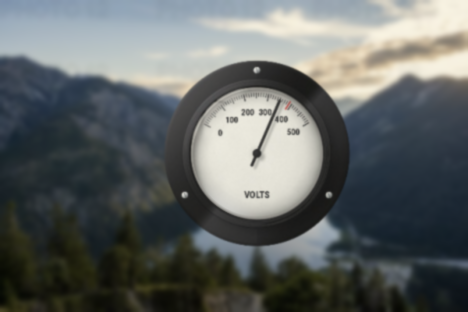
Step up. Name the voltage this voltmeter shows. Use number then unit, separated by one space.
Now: 350 V
